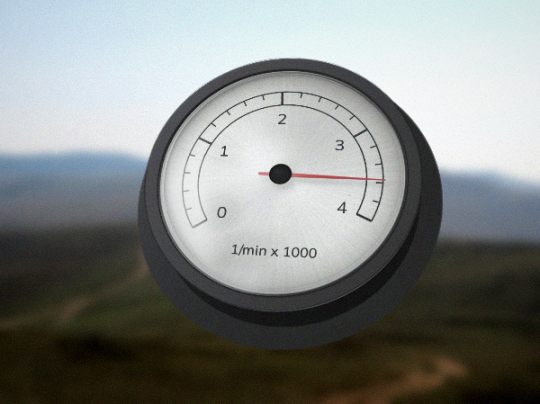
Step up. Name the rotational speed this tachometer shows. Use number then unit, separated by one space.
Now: 3600 rpm
